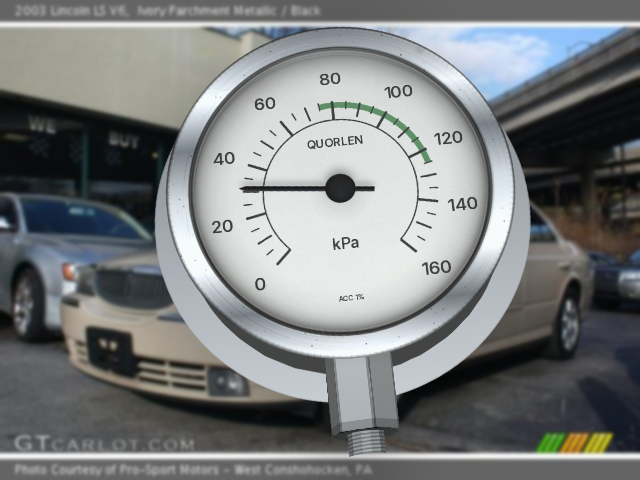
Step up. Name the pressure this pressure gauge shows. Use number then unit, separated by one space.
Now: 30 kPa
